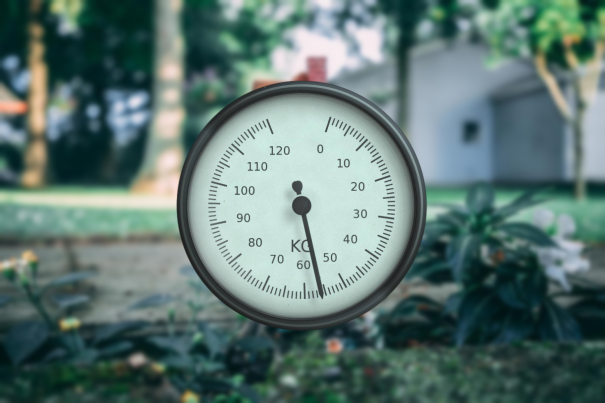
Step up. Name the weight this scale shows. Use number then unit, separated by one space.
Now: 56 kg
